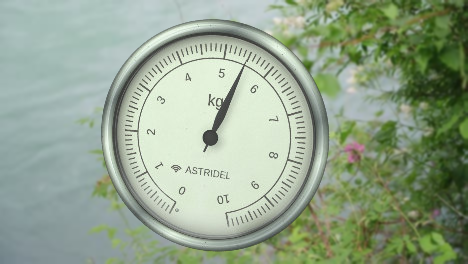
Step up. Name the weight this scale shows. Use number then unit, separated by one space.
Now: 5.5 kg
